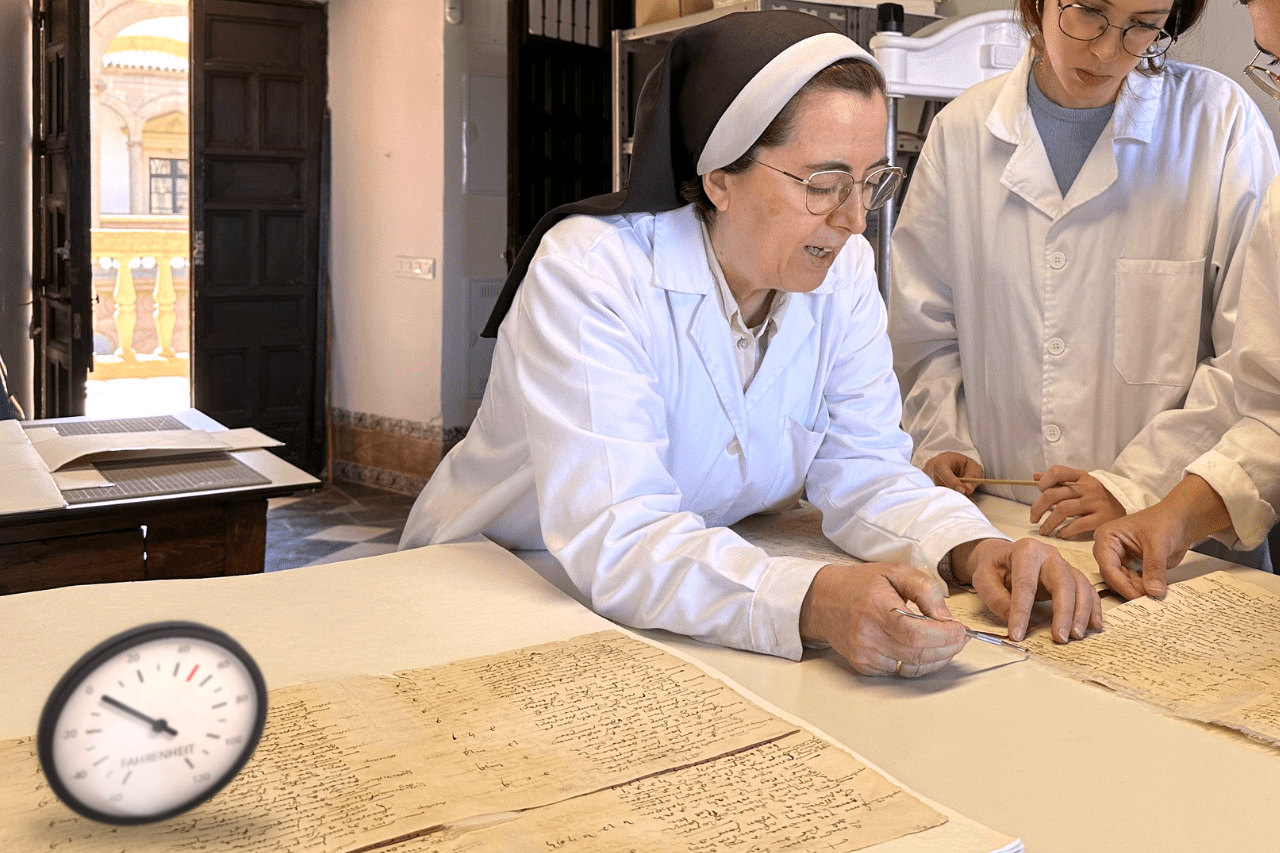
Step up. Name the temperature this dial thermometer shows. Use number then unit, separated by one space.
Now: 0 °F
